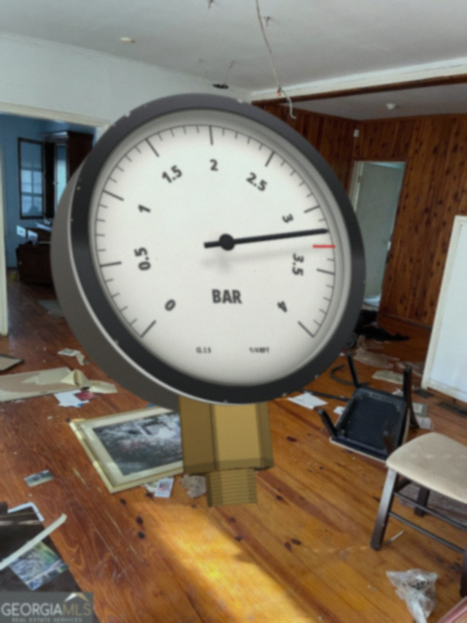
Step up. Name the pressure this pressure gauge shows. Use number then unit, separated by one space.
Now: 3.2 bar
